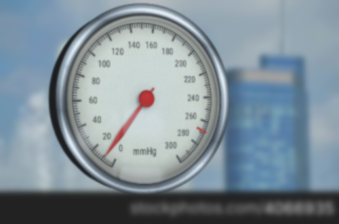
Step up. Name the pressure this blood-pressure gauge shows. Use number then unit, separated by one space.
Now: 10 mmHg
